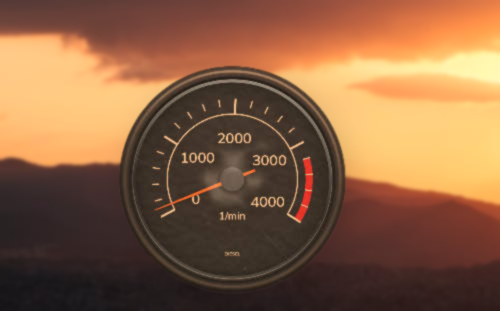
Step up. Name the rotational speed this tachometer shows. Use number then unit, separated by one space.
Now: 100 rpm
